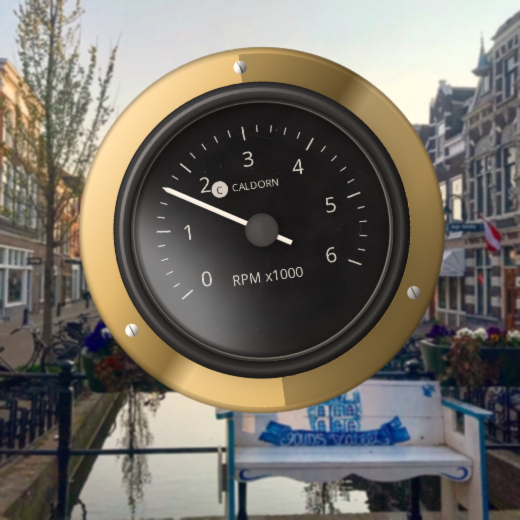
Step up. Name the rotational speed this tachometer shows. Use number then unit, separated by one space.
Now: 1600 rpm
